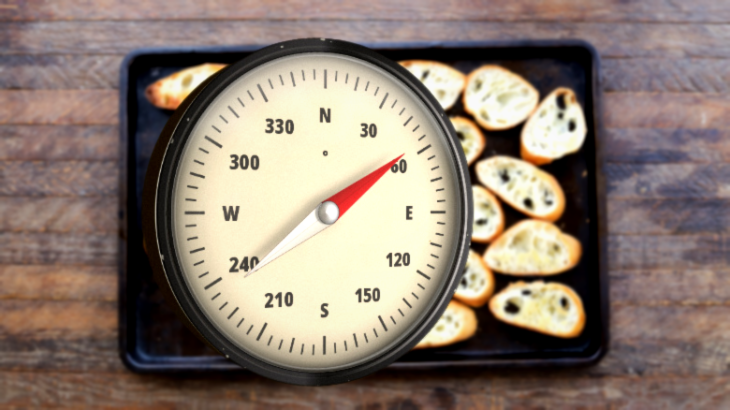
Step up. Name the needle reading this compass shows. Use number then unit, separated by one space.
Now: 55 °
